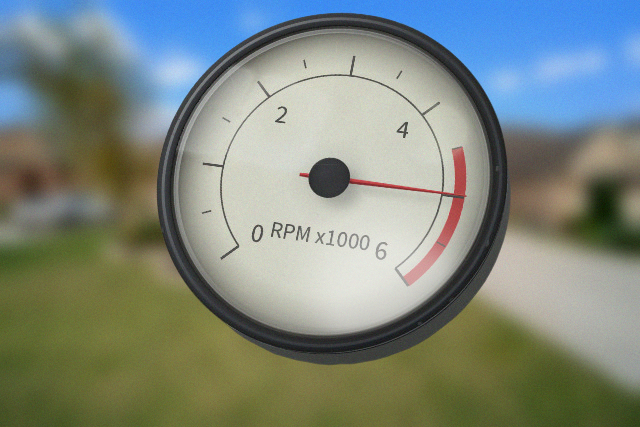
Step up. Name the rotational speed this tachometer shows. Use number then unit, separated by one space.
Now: 5000 rpm
